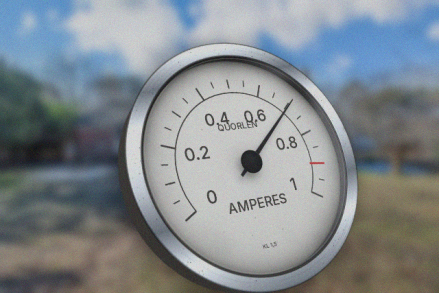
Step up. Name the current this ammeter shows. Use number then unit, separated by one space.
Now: 0.7 A
